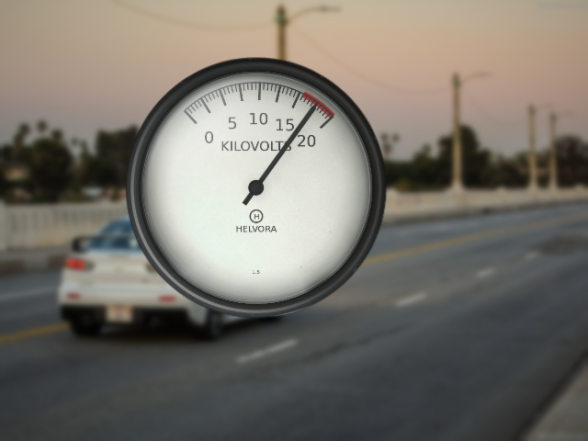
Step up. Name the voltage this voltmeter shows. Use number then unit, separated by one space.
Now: 17.5 kV
